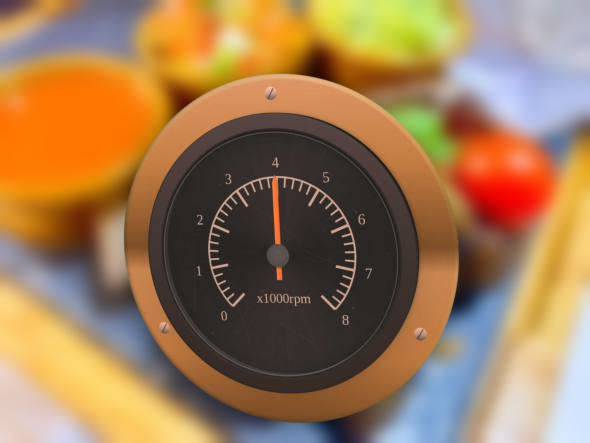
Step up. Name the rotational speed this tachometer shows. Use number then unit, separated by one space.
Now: 4000 rpm
